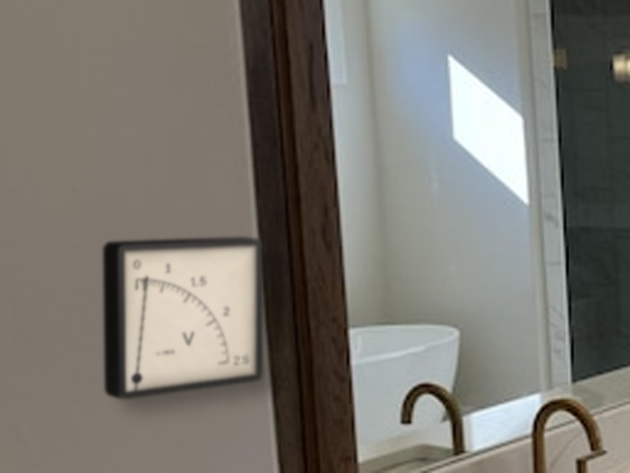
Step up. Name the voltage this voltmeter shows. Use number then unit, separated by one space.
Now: 0.5 V
